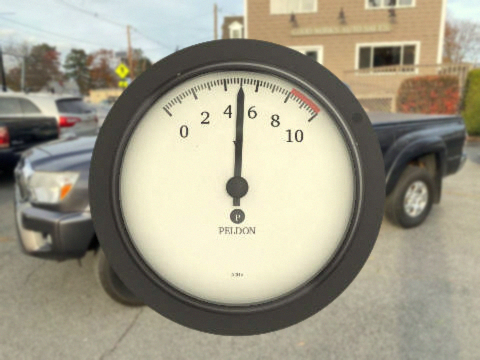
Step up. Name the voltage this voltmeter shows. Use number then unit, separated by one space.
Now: 5 V
